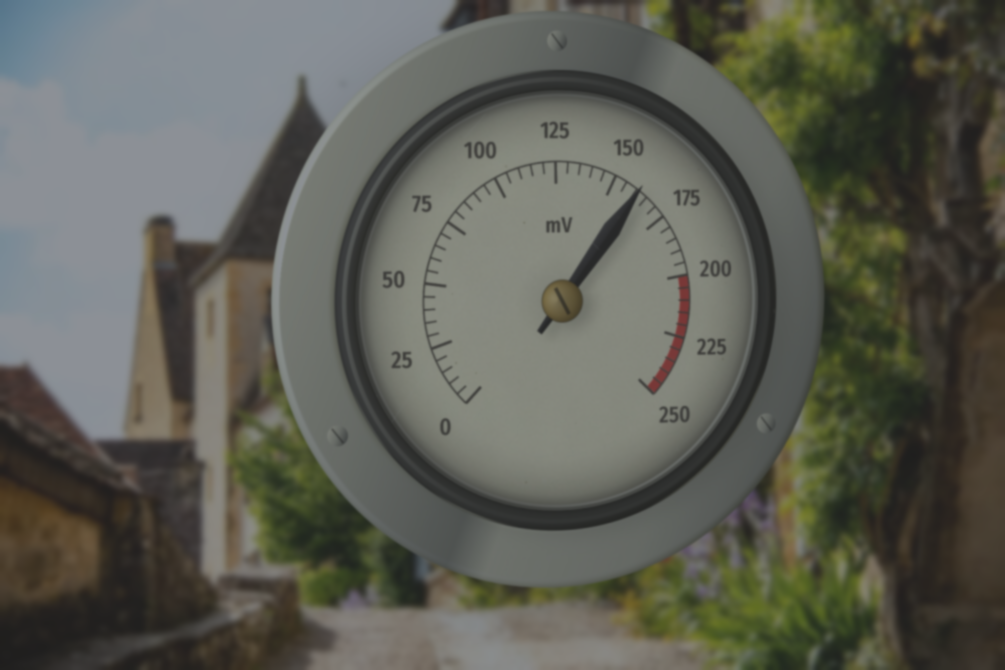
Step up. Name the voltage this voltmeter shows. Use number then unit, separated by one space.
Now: 160 mV
